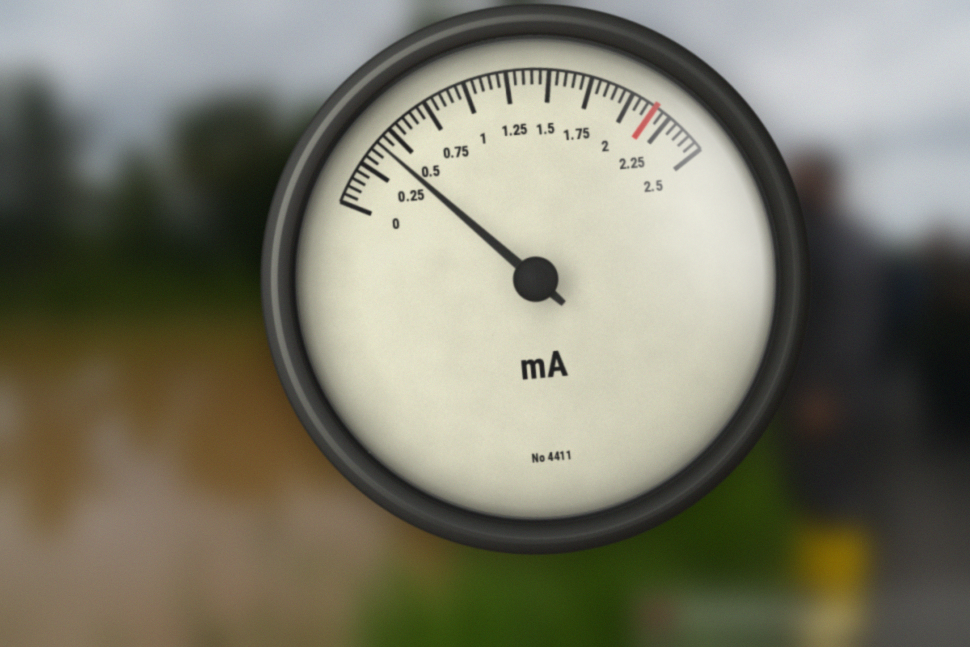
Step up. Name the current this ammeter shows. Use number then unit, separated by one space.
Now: 0.4 mA
